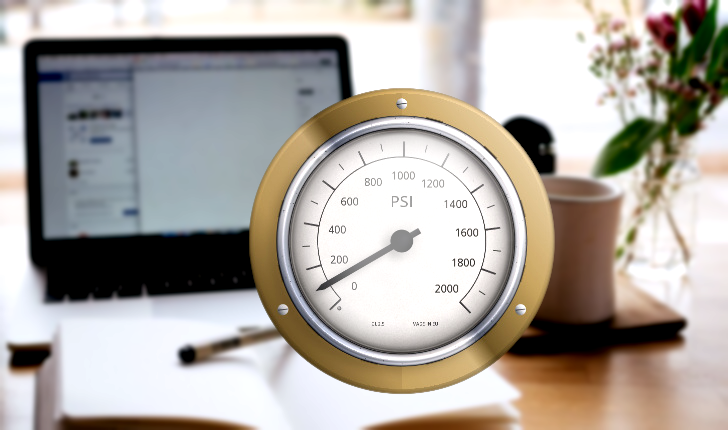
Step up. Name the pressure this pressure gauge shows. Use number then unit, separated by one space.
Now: 100 psi
